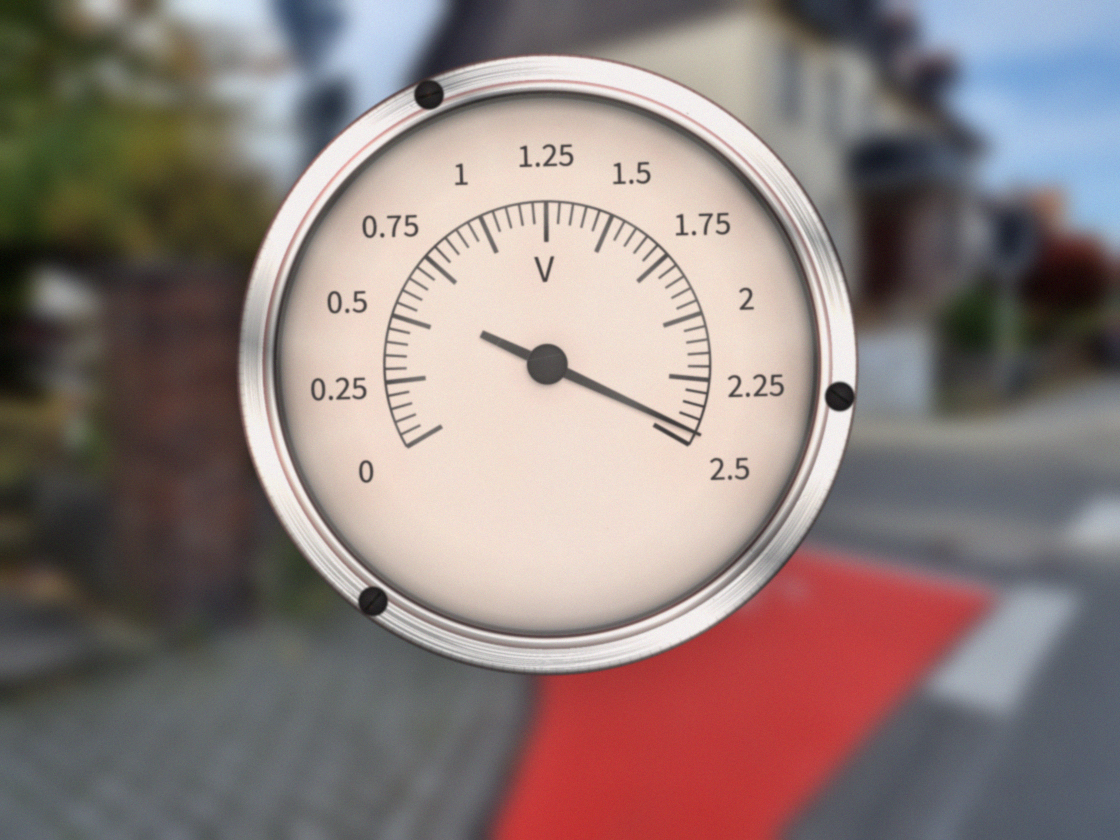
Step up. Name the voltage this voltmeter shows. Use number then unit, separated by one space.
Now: 2.45 V
